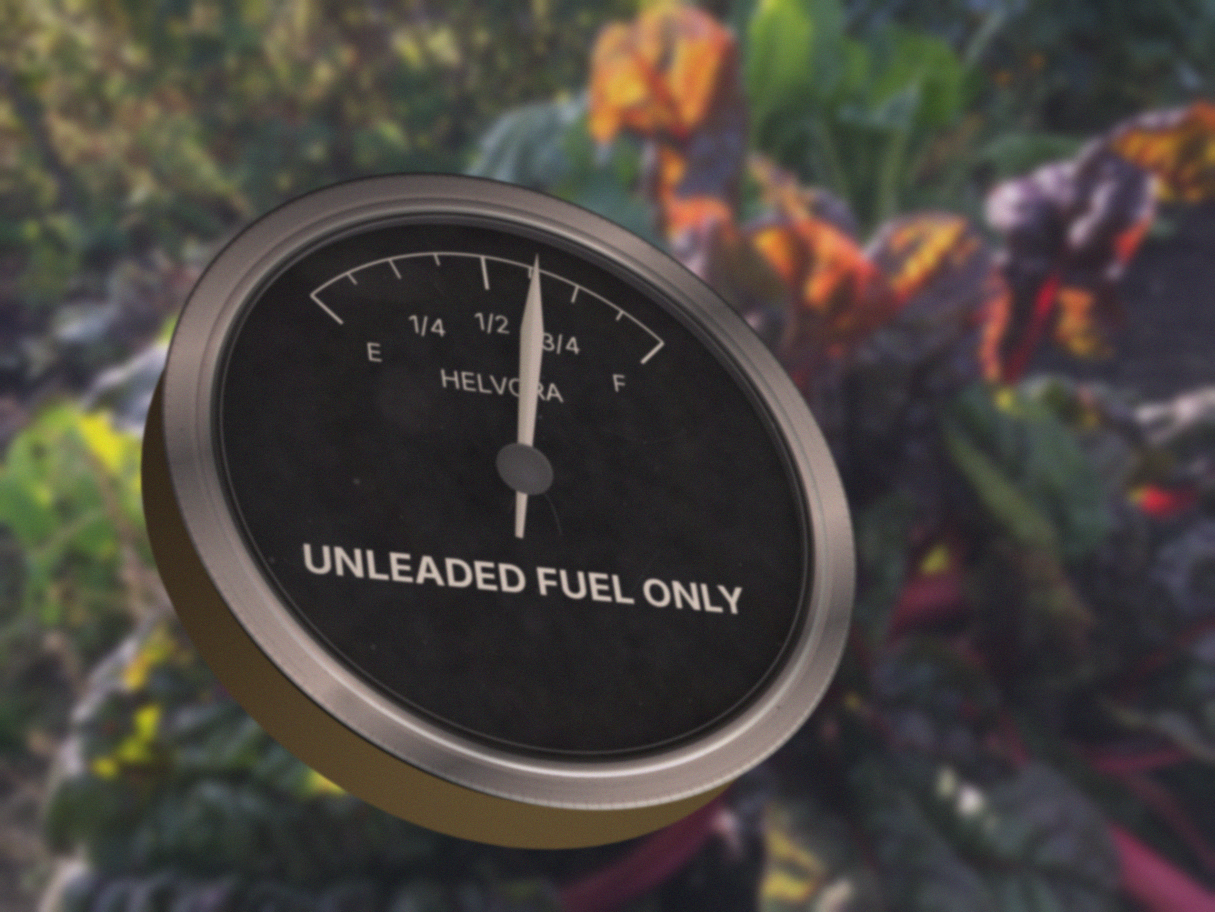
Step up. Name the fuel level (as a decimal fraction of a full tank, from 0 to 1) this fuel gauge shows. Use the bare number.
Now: 0.625
